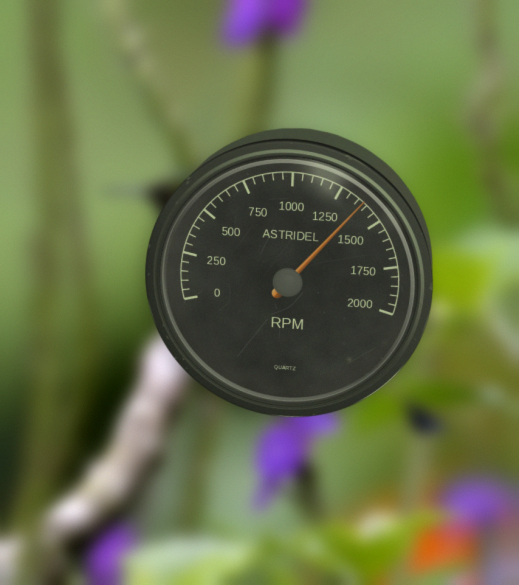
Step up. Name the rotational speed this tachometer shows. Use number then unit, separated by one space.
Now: 1375 rpm
